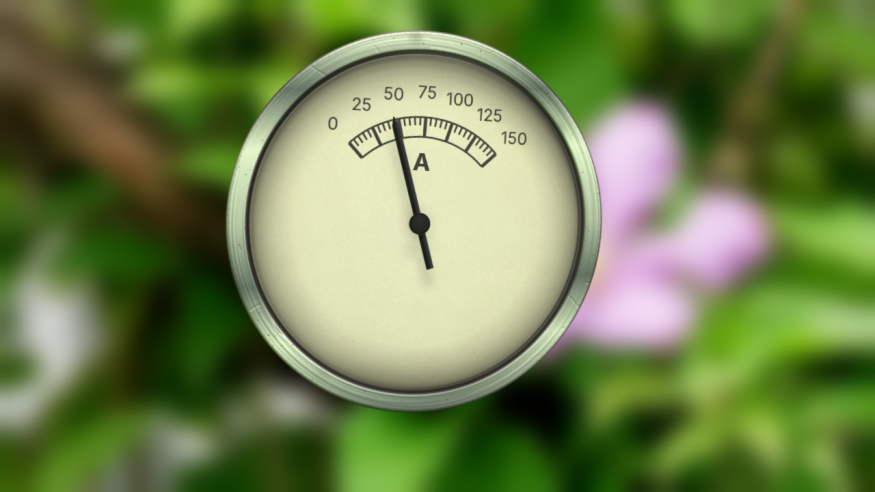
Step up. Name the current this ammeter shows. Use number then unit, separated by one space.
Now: 45 A
